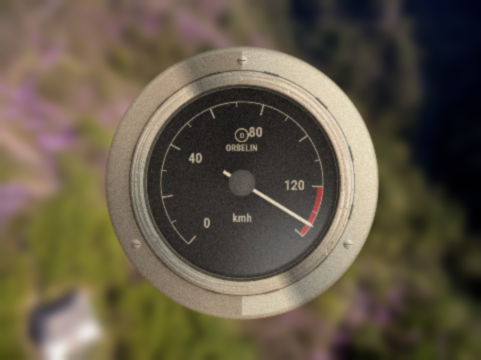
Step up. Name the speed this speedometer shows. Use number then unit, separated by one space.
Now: 135 km/h
